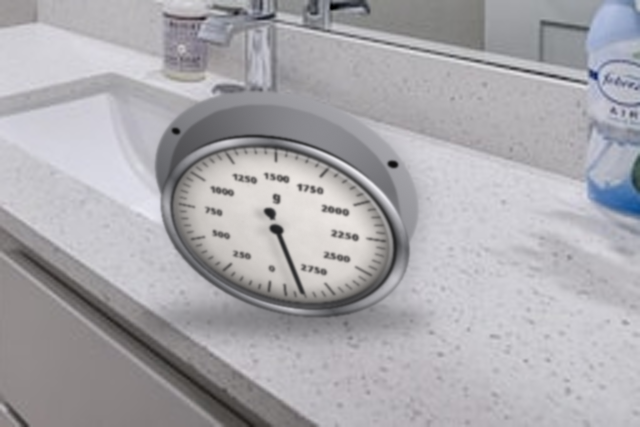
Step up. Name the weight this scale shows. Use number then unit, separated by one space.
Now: 2900 g
